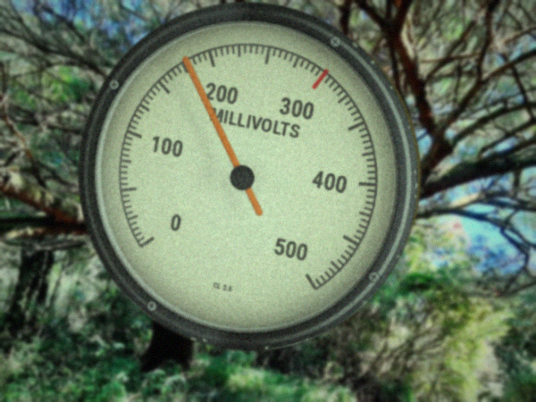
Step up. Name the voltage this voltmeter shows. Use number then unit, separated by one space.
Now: 180 mV
